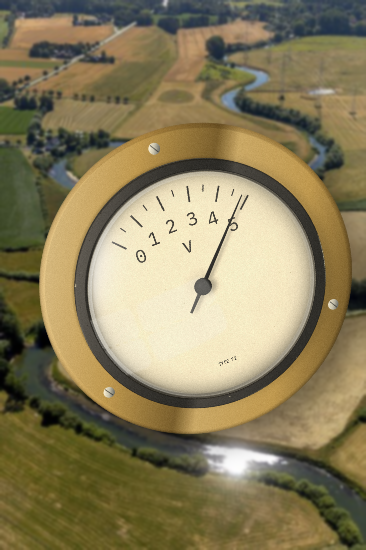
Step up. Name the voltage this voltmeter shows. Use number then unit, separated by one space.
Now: 4.75 V
